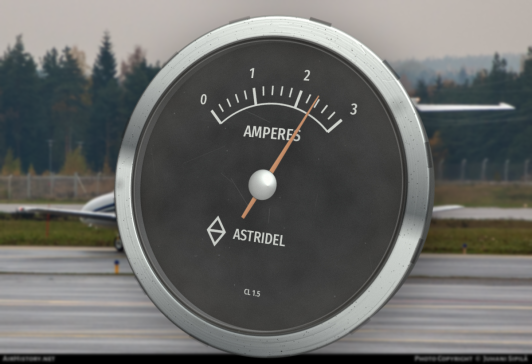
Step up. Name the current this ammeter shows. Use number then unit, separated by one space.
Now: 2.4 A
